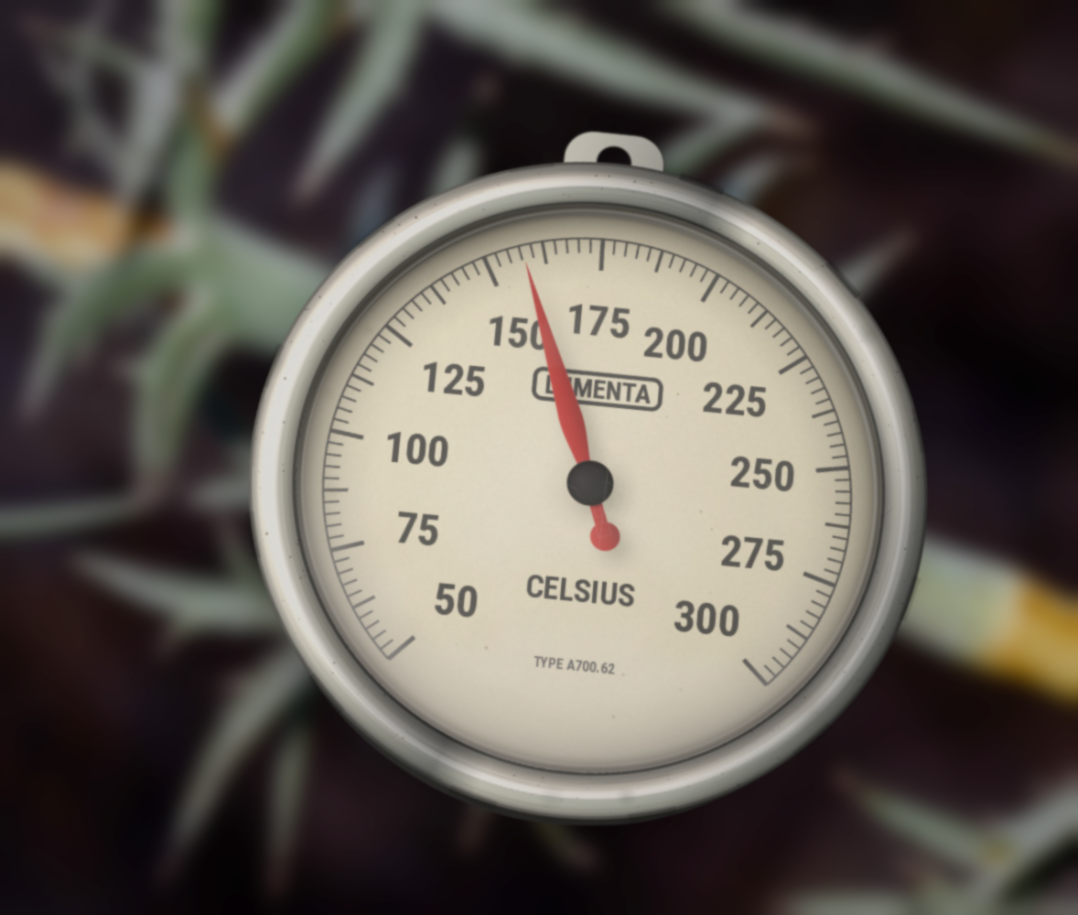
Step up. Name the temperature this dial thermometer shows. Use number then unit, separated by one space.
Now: 157.5 °C
